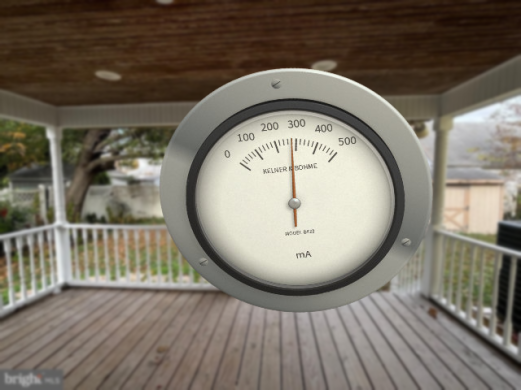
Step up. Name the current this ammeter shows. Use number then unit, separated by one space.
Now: 280 mA
